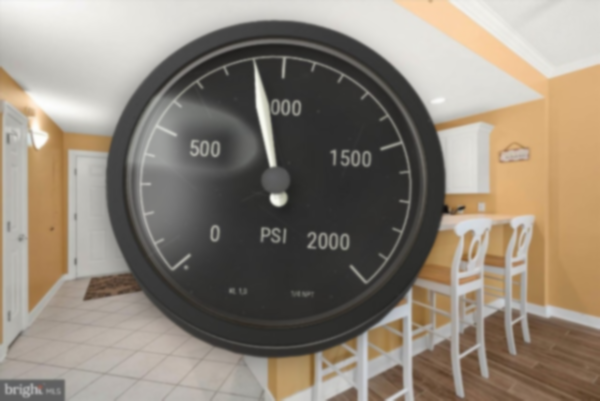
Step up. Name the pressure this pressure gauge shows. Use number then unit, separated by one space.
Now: 900 psi
